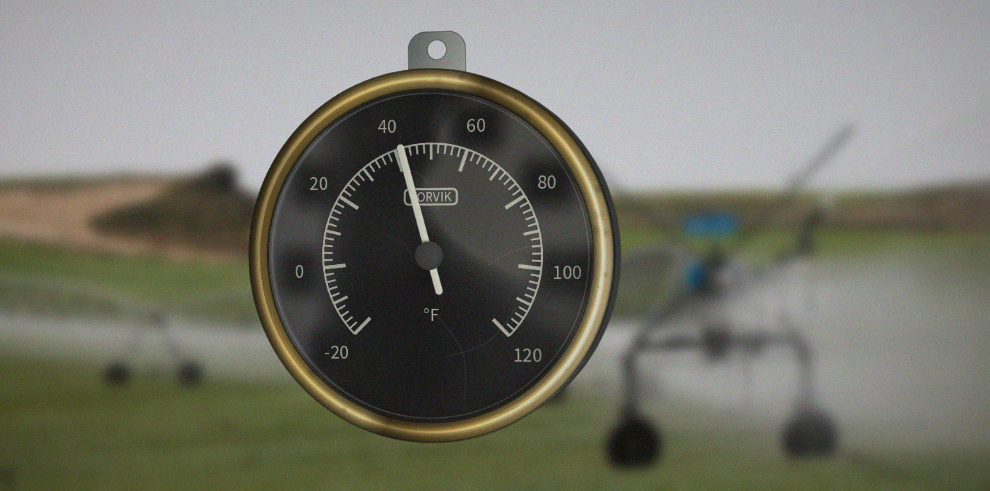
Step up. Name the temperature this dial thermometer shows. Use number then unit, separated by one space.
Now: 42 °F
